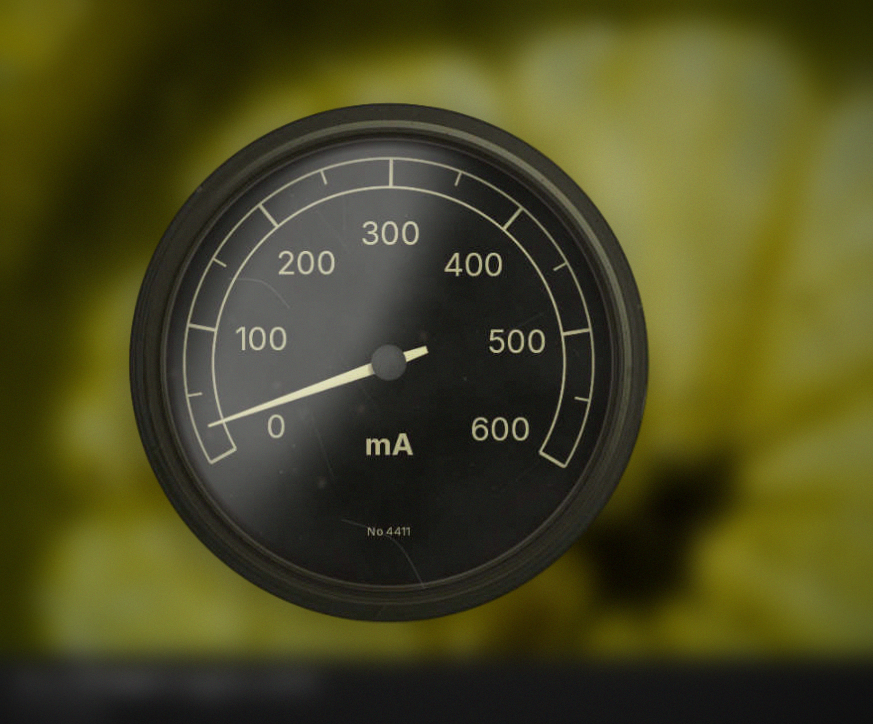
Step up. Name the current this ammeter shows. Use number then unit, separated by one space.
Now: 25 mA
